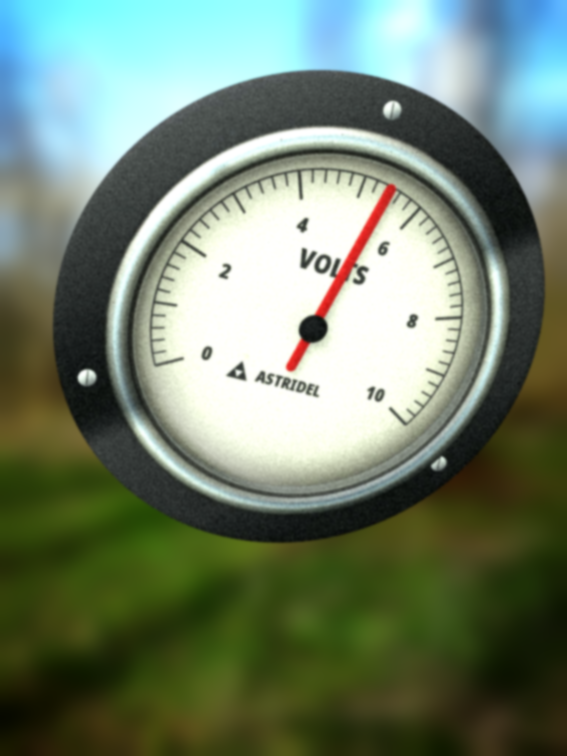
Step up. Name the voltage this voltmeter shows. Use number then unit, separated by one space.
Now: 5.4 V
